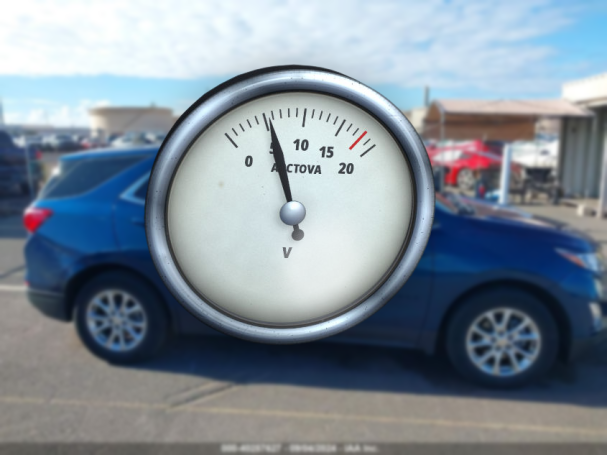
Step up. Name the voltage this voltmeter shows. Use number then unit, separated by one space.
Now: 5.5 V
